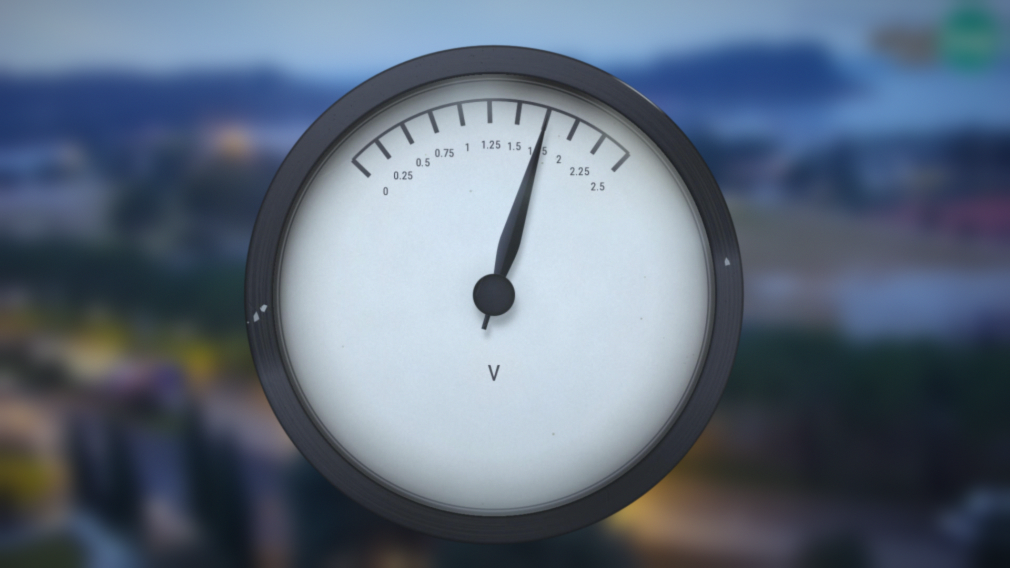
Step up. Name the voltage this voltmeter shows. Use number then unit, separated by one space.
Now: 1.75 V
